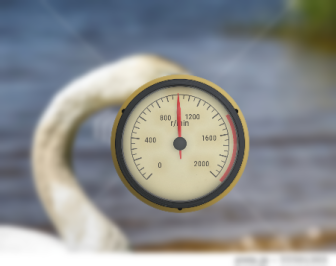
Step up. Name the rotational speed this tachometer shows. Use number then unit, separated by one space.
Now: 1000 rpm
